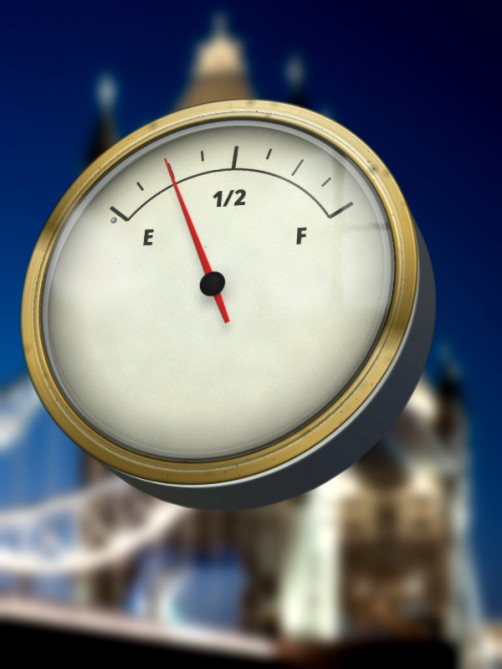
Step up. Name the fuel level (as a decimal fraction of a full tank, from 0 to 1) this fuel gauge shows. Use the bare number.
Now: 0.25
